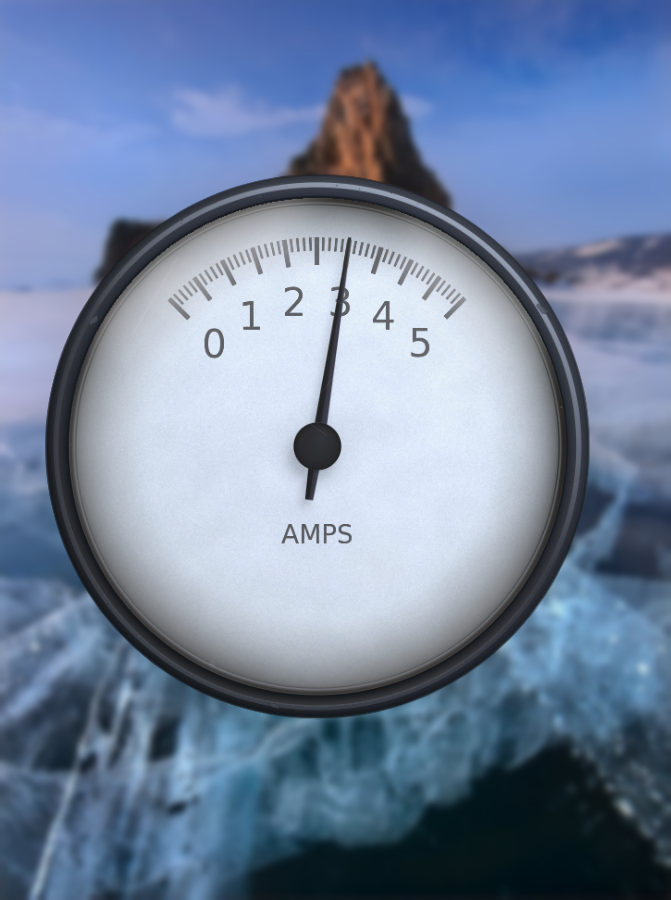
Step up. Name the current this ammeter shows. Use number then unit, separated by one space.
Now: 3 A
